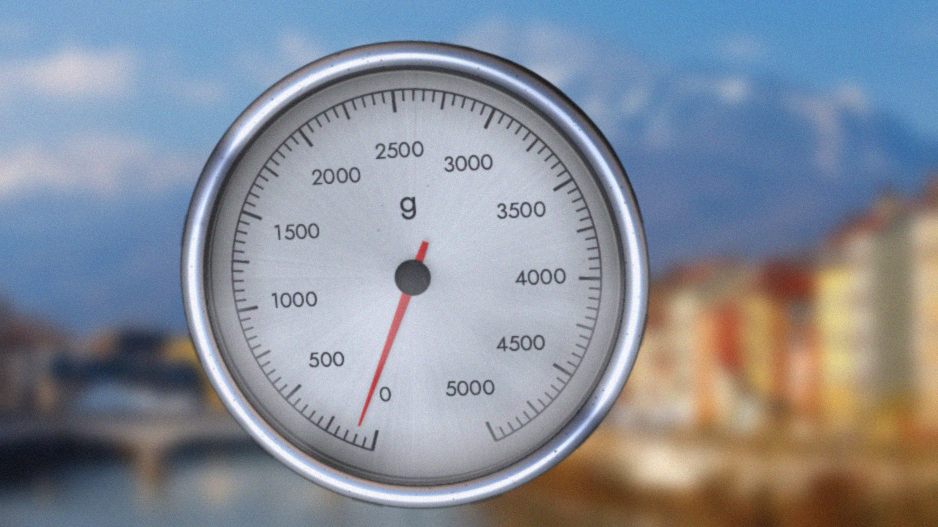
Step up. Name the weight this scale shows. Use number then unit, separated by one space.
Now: 100 g
